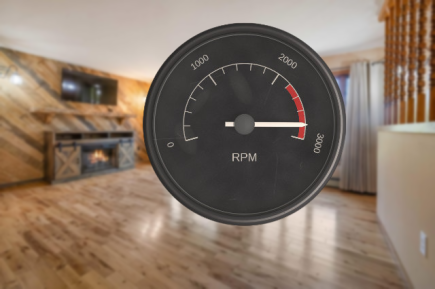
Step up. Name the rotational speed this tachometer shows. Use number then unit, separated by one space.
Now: 2800 rpm
